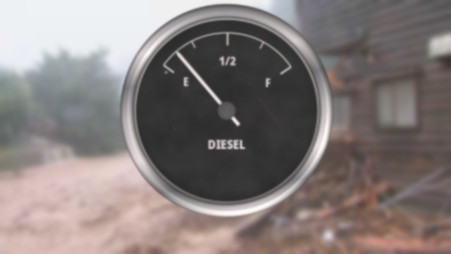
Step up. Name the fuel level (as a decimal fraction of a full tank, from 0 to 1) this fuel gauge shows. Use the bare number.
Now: 0.125
